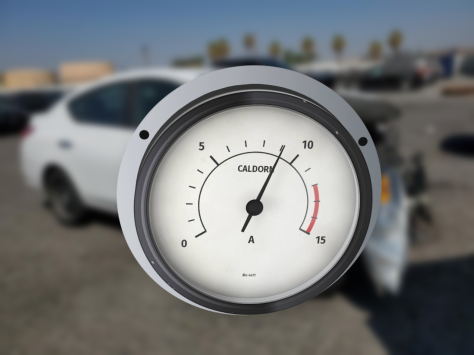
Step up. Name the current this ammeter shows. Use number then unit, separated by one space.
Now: 9 A
